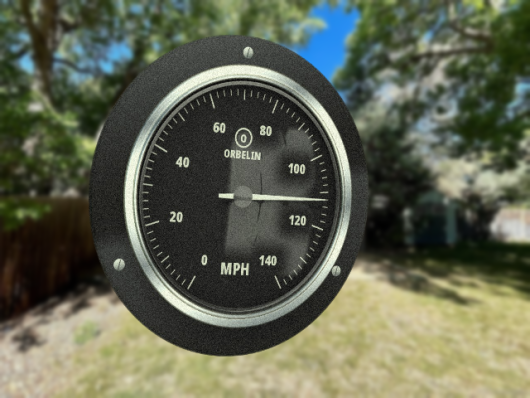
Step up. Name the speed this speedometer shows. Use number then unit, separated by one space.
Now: 112 mph
